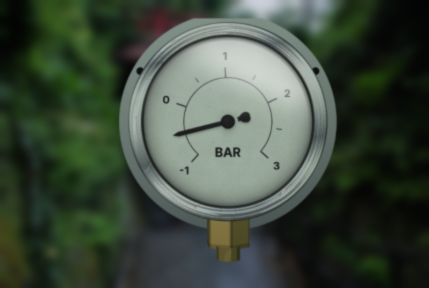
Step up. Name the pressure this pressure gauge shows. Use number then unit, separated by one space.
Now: -0.5 bar
